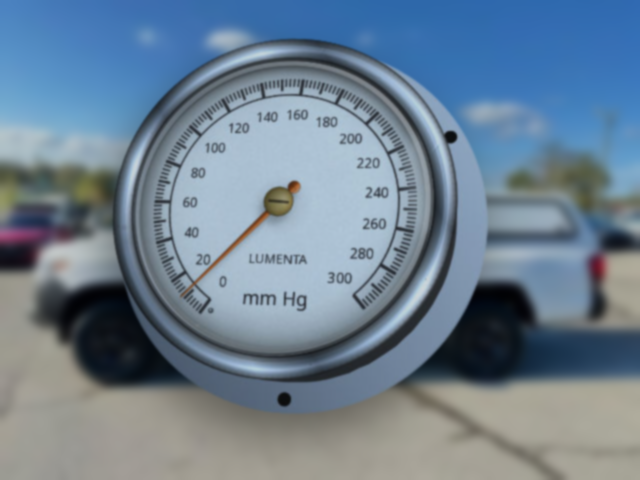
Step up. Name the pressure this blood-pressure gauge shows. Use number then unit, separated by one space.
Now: 10 mmHg
